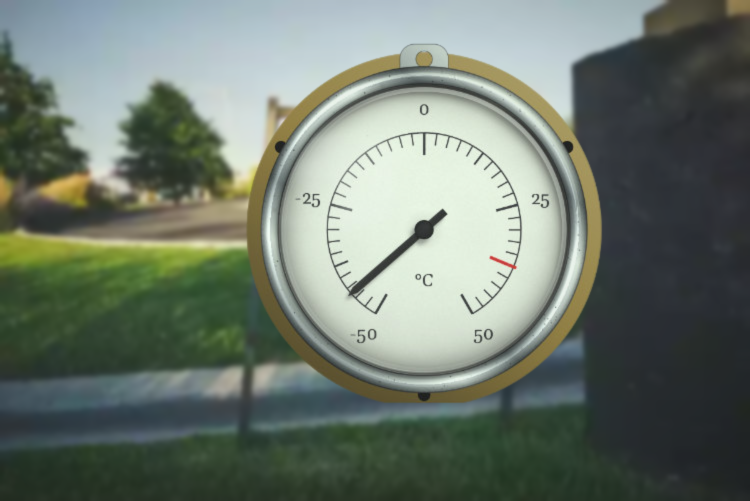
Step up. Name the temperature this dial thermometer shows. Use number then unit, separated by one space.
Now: -43.75 °C
